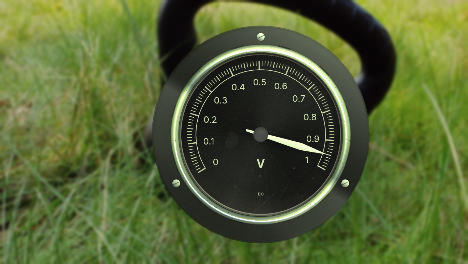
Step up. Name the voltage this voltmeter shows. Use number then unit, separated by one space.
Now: 0.95 V
